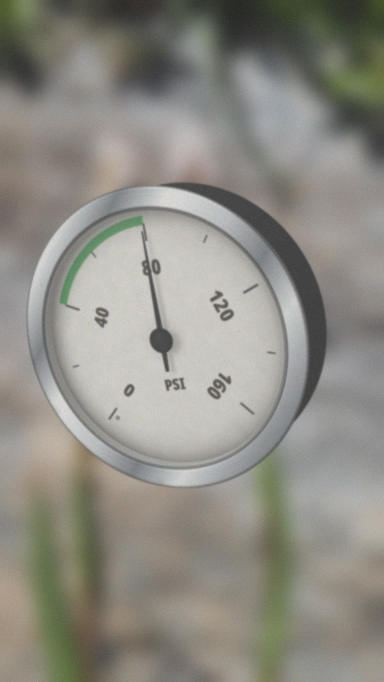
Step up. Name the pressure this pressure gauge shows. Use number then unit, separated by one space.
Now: 80 psi
